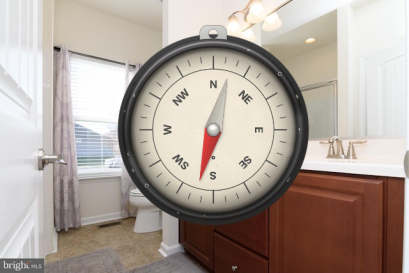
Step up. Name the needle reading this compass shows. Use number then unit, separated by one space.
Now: 195 °
